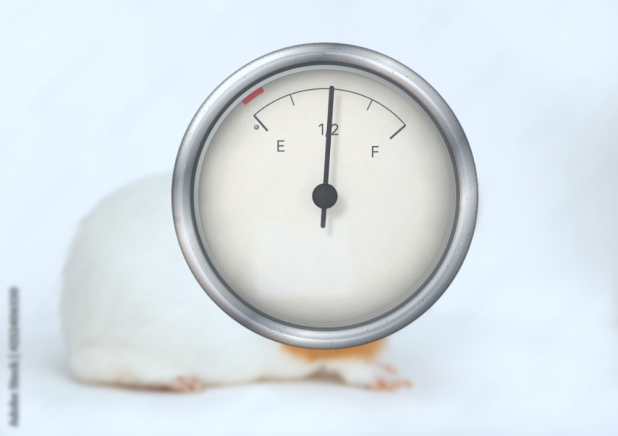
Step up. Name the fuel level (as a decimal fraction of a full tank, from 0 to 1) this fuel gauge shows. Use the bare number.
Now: 0.5
